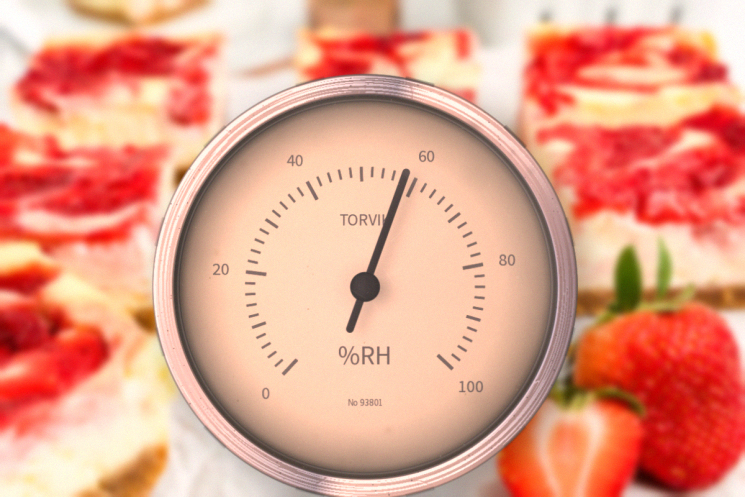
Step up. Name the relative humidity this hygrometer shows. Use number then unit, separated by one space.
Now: 58 %
